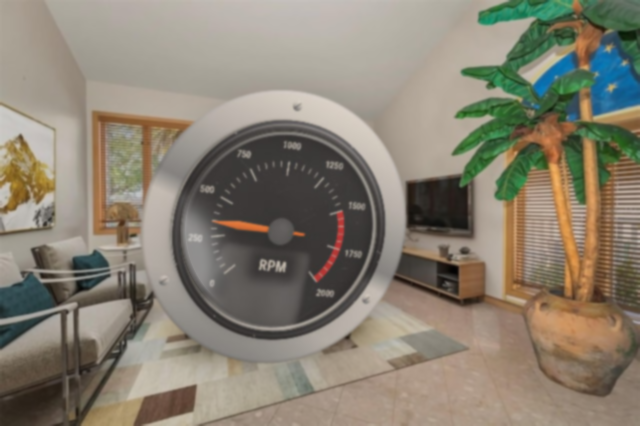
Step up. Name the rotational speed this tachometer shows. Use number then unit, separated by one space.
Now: 350 rpm
